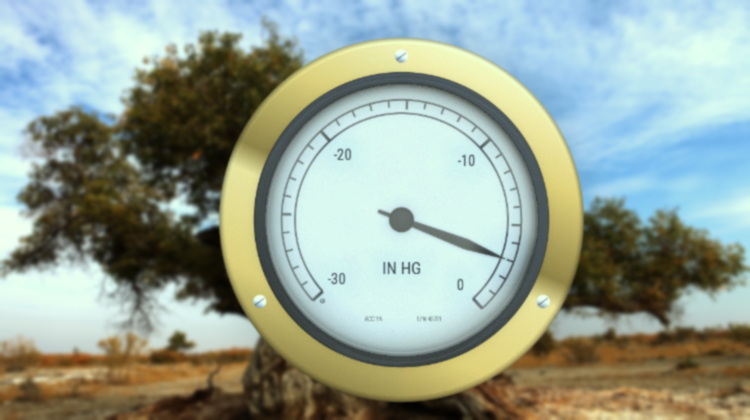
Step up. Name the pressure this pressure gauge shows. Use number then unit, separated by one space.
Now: -3 inHg
